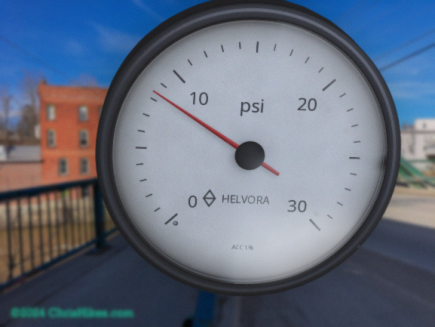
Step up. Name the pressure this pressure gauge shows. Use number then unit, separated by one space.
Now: 8.5 psi
